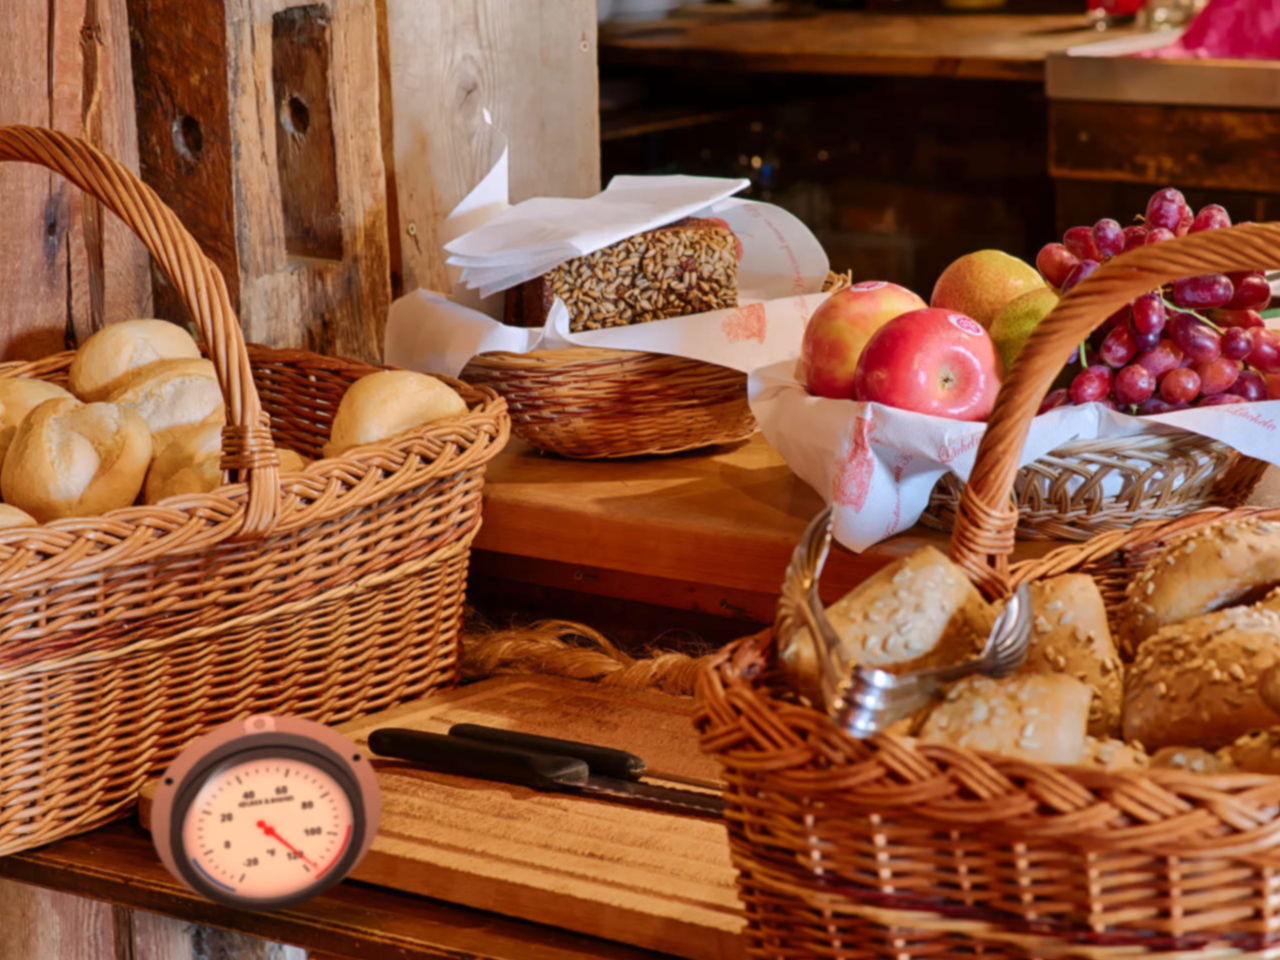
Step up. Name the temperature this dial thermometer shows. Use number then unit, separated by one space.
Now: 116 °F
